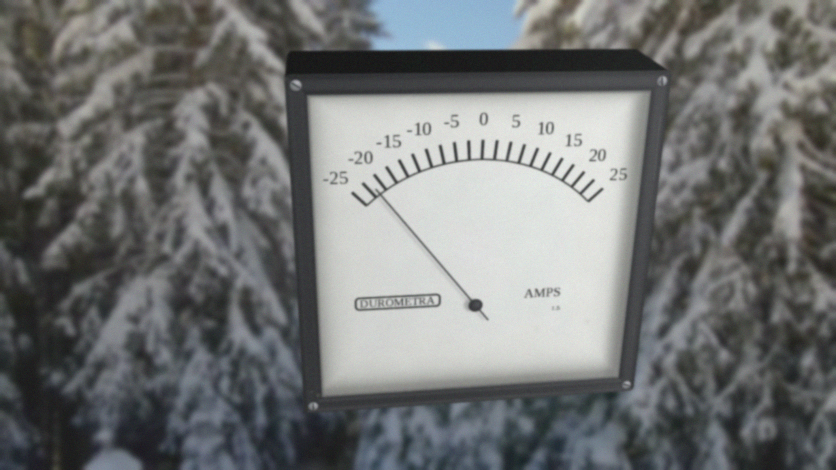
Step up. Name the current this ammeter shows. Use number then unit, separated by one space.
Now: -21.25 A
